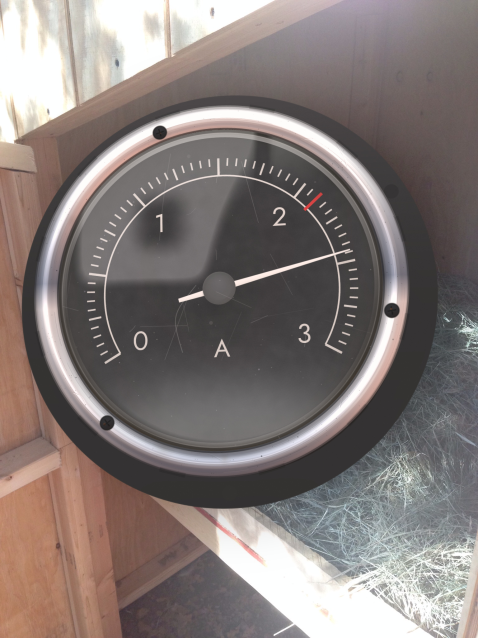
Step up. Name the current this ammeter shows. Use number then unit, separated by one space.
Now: 2.45 A
